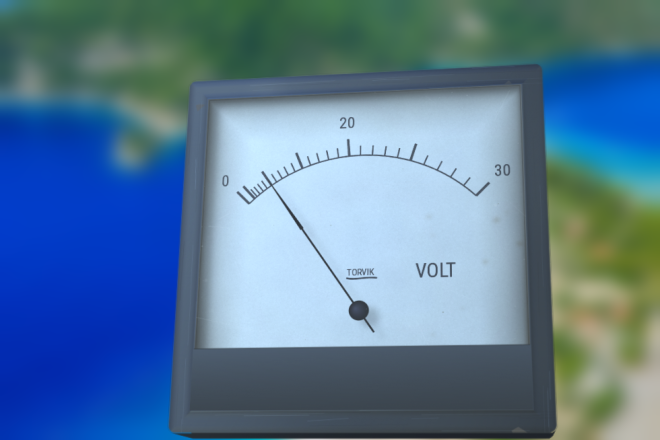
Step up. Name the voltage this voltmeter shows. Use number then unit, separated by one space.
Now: 10 V
